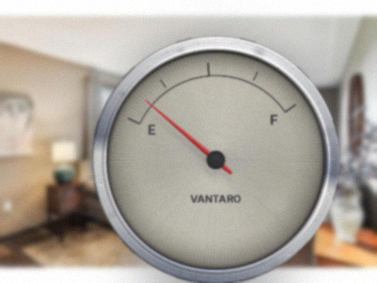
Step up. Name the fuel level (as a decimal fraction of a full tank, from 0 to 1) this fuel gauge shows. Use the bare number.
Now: 0.125
